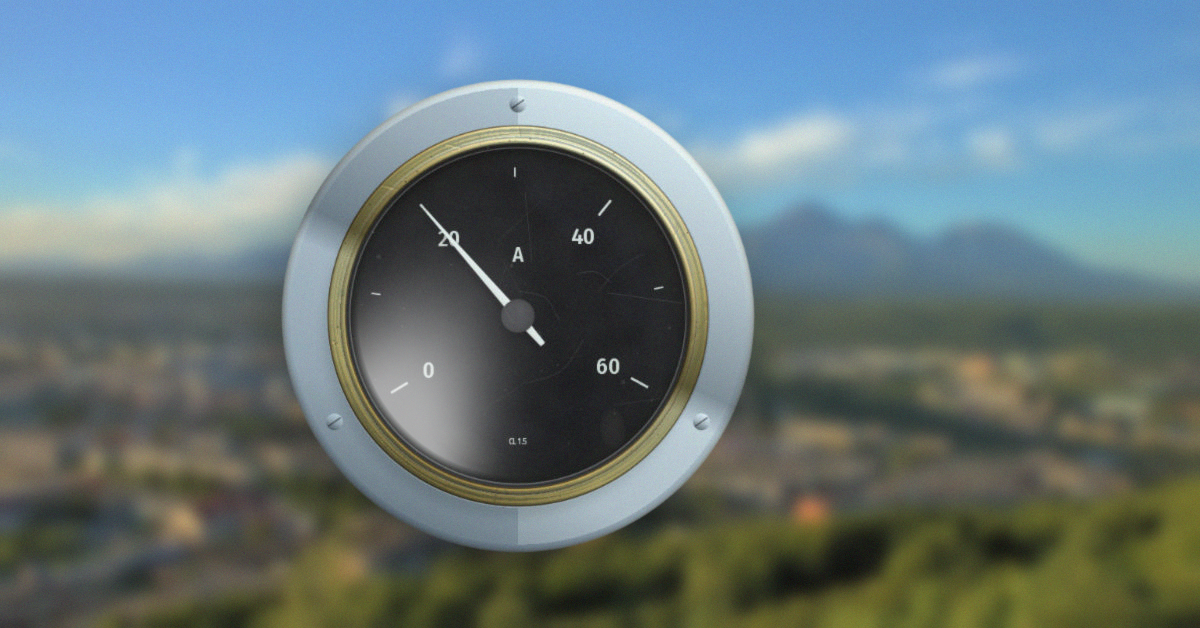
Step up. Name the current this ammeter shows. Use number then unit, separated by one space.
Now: 20 A
